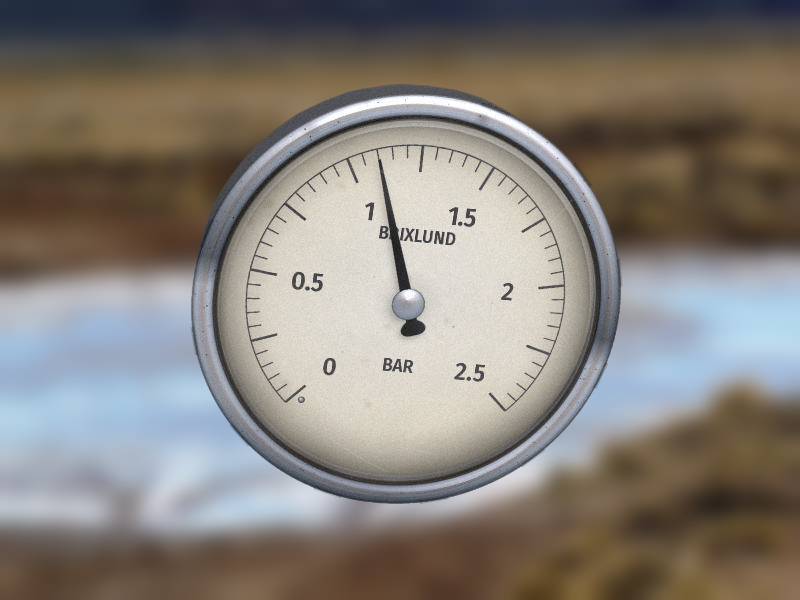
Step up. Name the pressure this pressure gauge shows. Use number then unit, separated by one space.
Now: 1.1 bar
